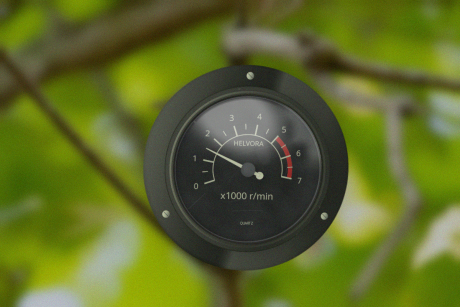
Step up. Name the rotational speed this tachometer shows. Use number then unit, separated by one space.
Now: 1500 rpm
